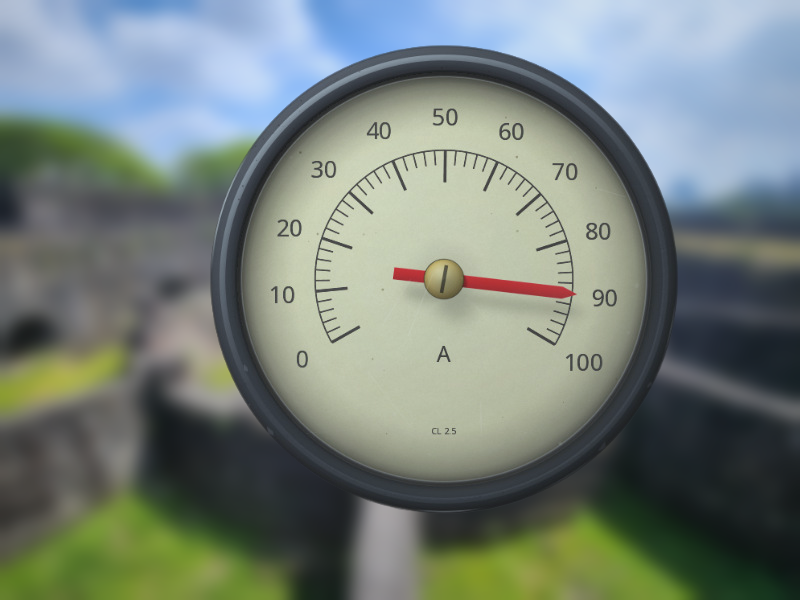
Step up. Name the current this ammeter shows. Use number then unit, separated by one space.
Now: 90 A
